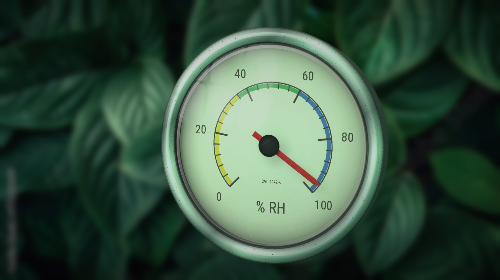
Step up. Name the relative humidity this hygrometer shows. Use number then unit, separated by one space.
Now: 96 %
